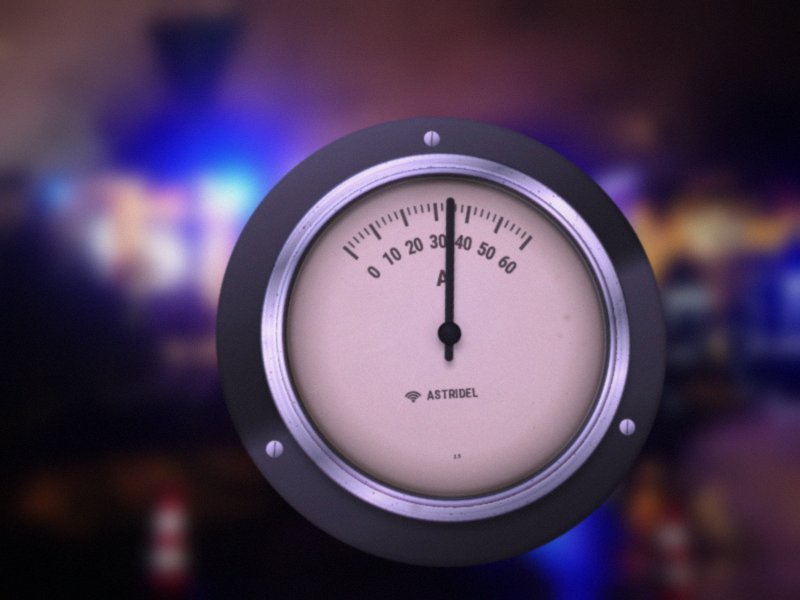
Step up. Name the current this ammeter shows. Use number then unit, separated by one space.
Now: 34 A
